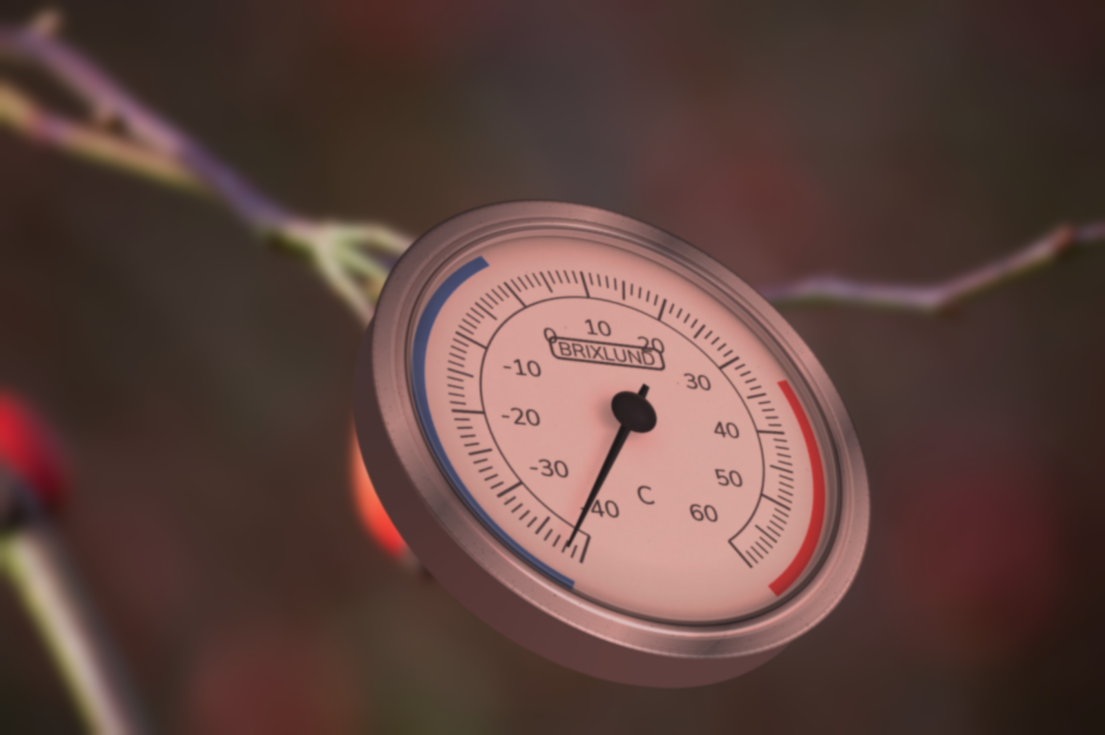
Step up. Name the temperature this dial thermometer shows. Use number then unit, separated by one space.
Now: -38 °C
